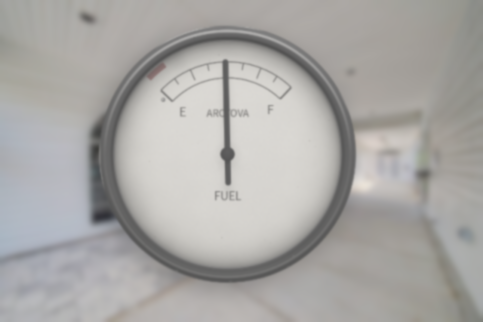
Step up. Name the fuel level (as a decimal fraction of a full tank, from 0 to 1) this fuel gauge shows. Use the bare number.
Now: 0.5
